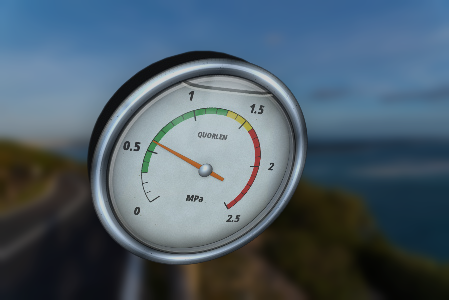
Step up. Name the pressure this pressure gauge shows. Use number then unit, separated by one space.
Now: 0.6 MPa
